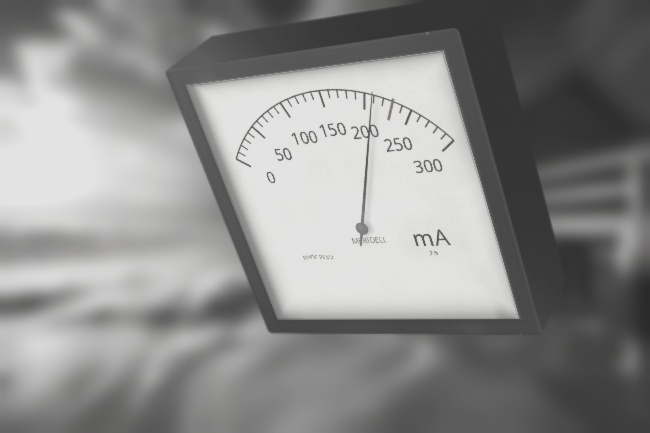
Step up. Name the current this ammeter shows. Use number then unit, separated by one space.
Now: 210 mA
